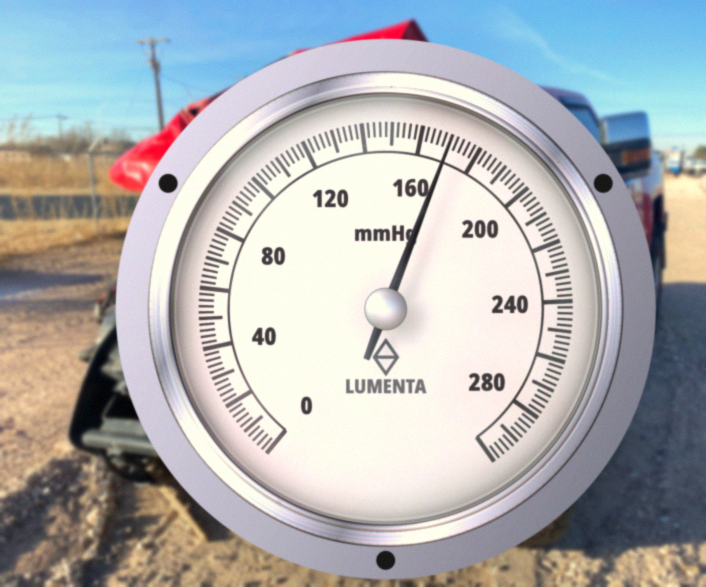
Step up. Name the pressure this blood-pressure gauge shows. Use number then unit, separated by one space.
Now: 170 mmHg
